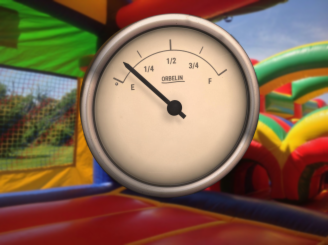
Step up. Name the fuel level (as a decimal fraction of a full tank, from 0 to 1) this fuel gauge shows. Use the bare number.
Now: 0.125
